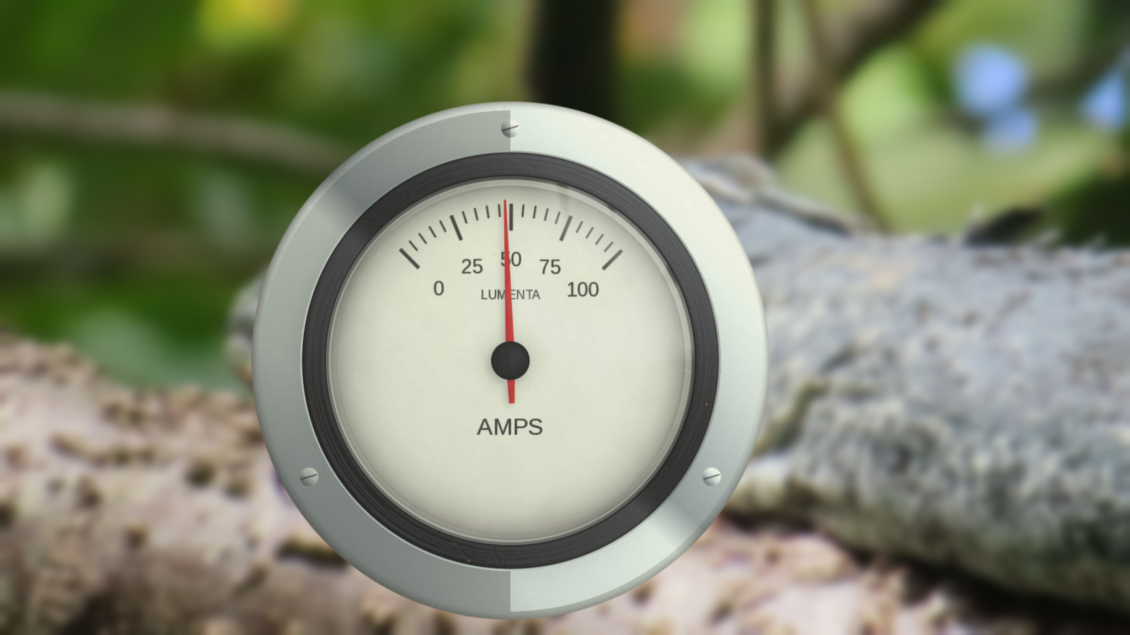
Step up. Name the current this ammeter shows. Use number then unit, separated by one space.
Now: 47.5 A
